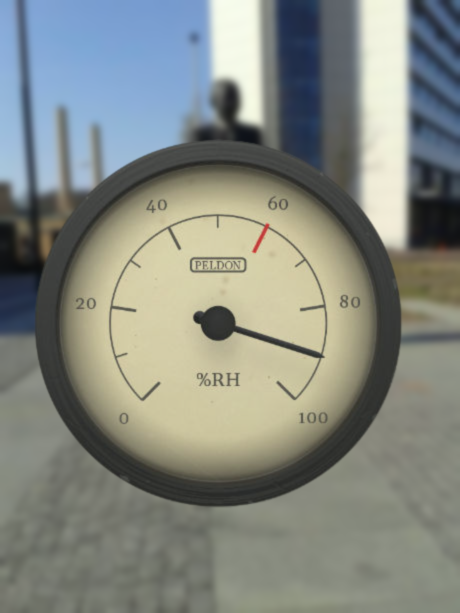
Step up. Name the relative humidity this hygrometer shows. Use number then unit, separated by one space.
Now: 90 %
